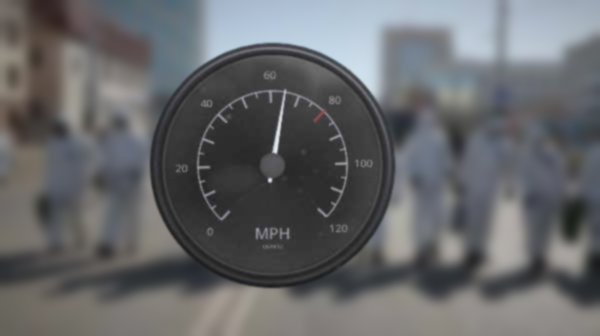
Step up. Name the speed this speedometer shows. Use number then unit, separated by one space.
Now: 65 mph
